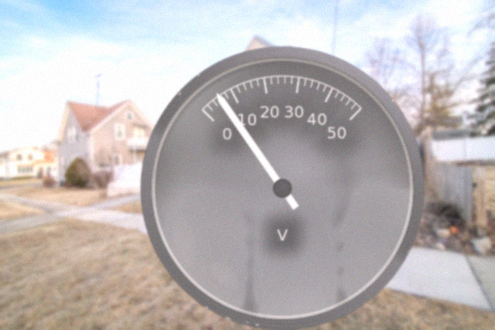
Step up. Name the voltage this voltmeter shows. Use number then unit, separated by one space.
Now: 6 V
